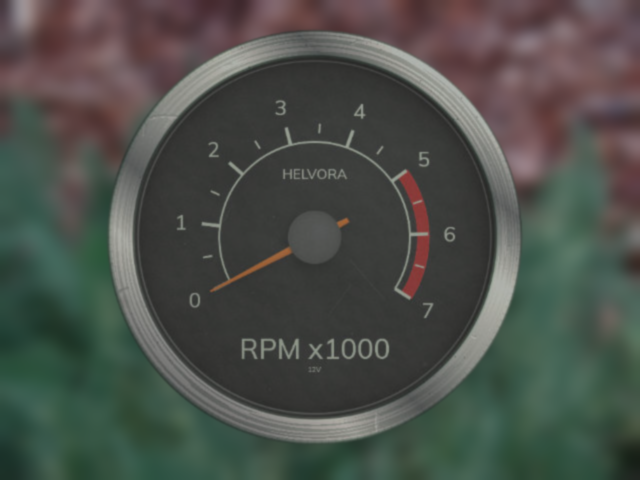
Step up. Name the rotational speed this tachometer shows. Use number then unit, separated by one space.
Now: 0 rpm
